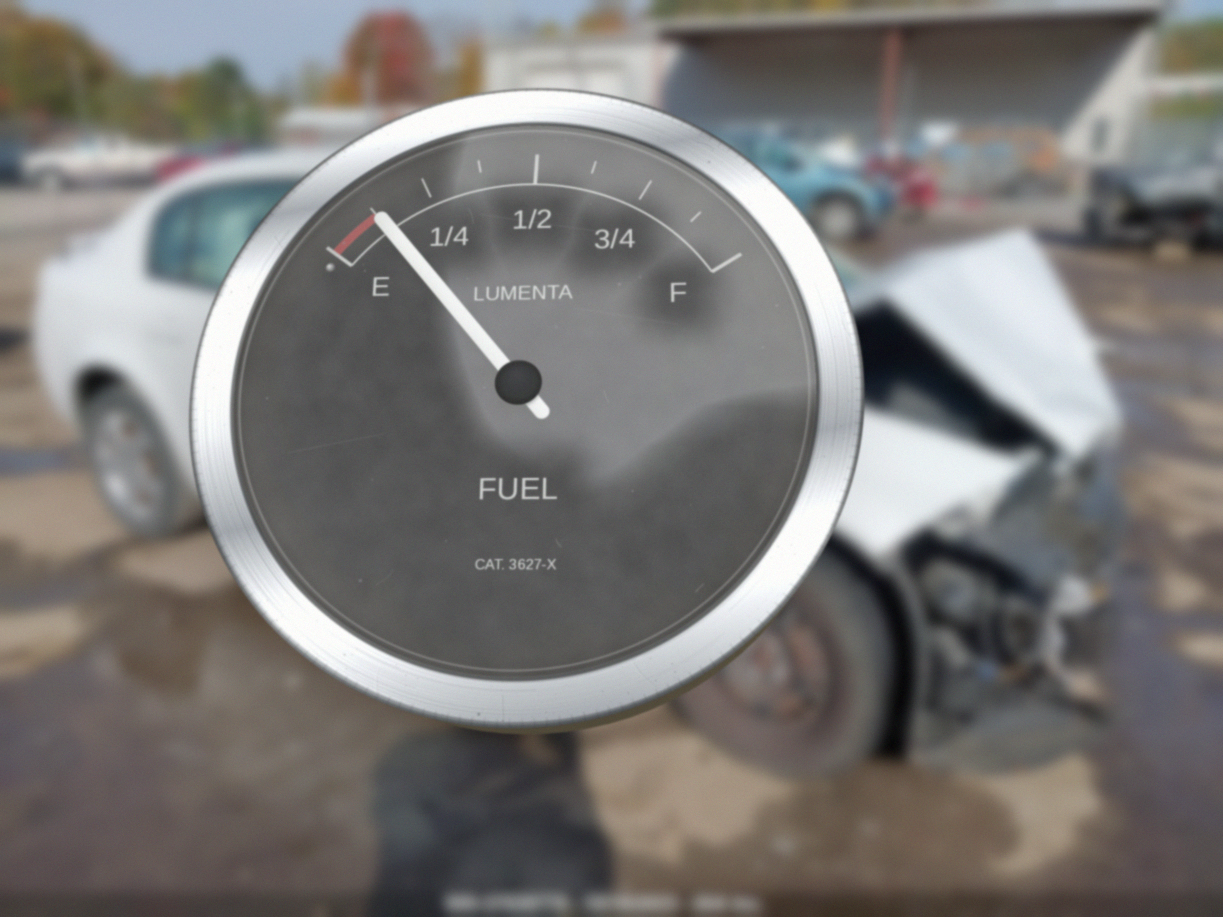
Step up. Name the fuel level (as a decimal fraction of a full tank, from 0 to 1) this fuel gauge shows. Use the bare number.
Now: 0.125
